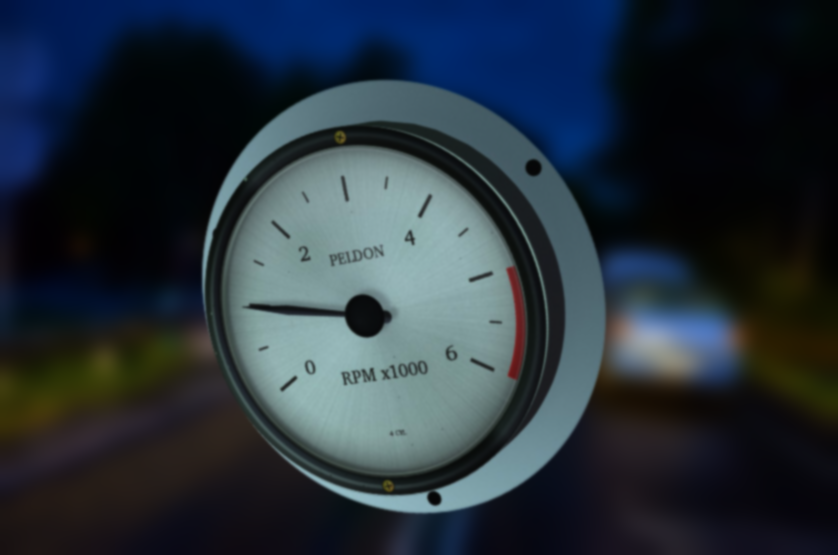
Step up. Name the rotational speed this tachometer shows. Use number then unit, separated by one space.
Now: 1000 rpm
